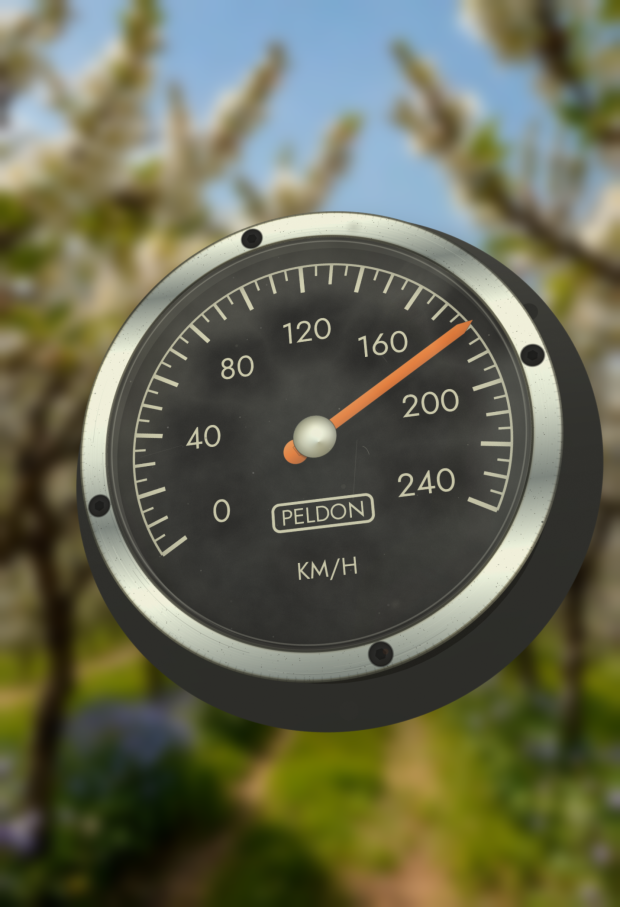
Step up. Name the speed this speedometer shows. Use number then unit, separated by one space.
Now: 180 km/h
